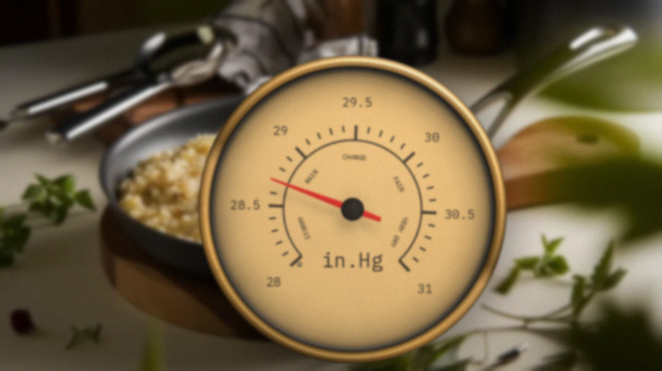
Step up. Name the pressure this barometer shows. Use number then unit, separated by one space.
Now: 28.7 inHg
